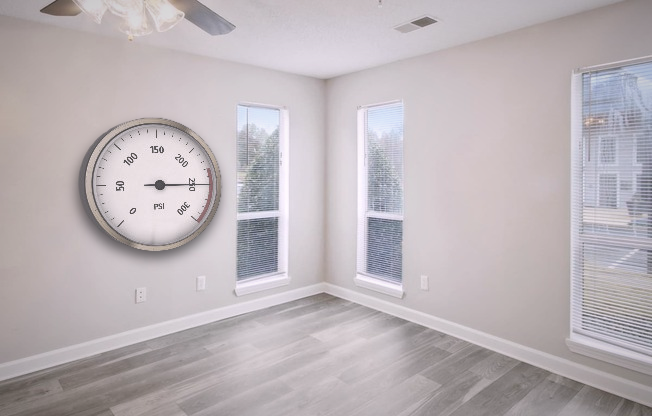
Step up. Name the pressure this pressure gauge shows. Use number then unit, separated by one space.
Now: 250 psi
